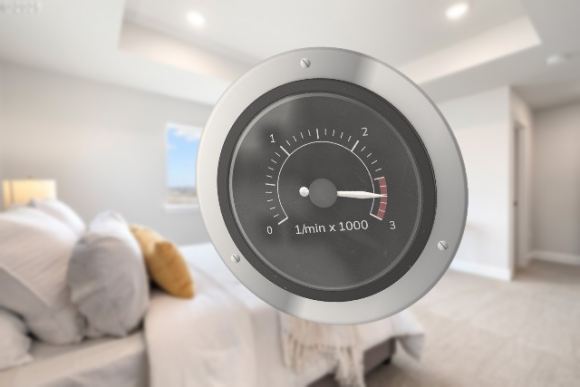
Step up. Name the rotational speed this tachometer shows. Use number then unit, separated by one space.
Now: 2700 rpm
